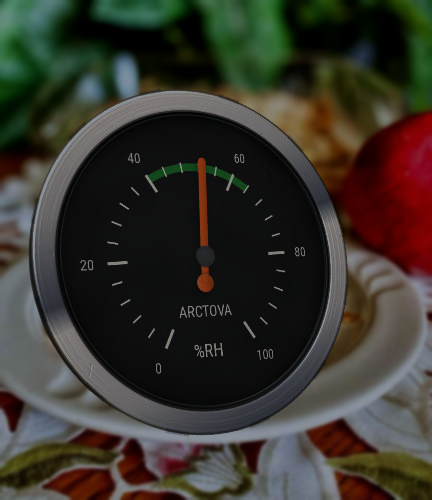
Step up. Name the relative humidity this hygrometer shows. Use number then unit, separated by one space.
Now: 52 %
